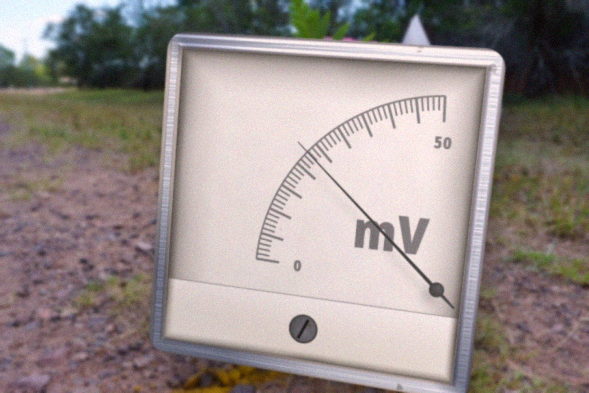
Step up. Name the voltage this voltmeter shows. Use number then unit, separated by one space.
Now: 23 mV
